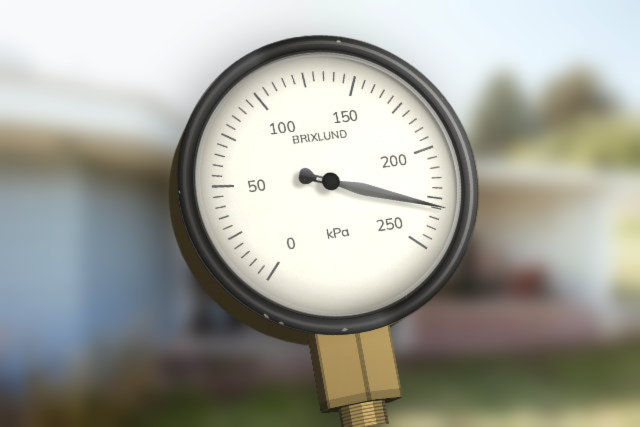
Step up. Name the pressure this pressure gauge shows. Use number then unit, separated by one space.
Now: 230 kPa
